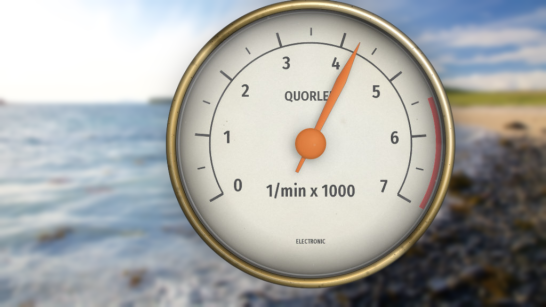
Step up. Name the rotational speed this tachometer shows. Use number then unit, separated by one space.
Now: 4250 rpm
